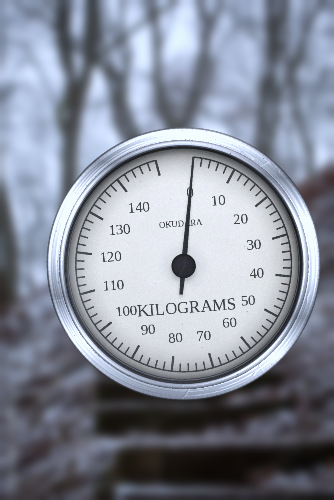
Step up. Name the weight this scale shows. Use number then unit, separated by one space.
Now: 0 kg
